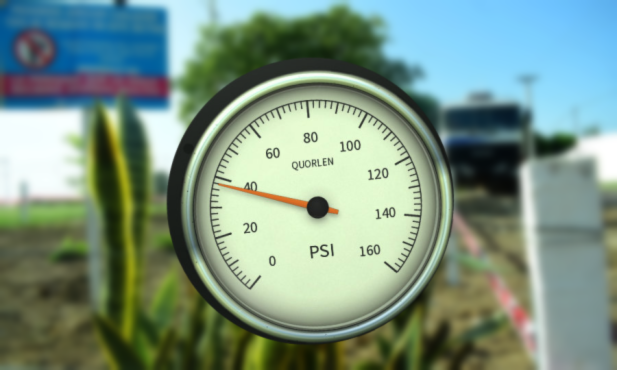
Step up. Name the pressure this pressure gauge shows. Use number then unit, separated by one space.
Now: 38 psi
